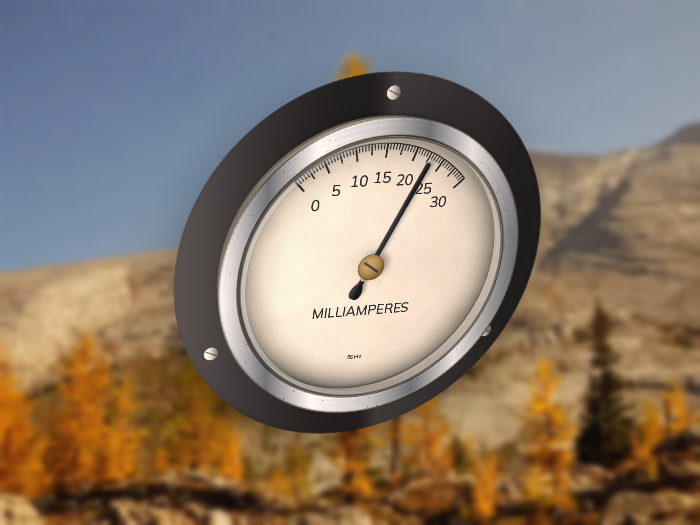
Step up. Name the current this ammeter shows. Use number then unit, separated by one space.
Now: 22.5 mA
